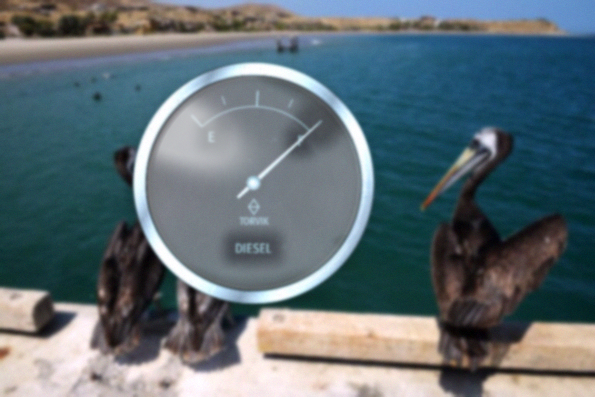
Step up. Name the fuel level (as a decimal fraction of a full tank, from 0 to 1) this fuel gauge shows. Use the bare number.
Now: 1
